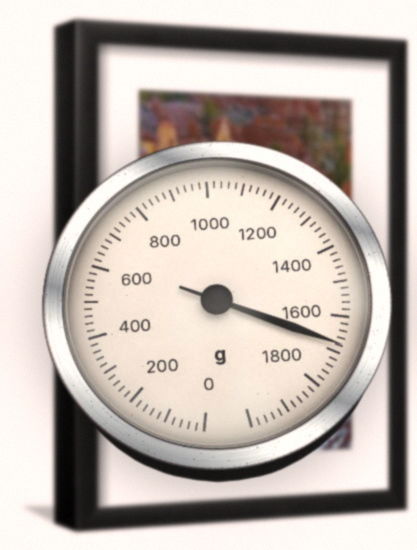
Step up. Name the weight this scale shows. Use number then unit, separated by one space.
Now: 1680 g
